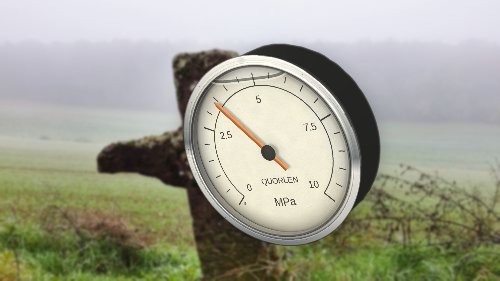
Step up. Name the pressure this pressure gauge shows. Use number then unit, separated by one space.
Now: 3.5 MPa
